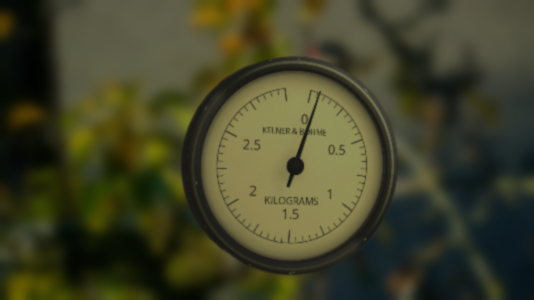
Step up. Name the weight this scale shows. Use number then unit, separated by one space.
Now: 0.05 kg
